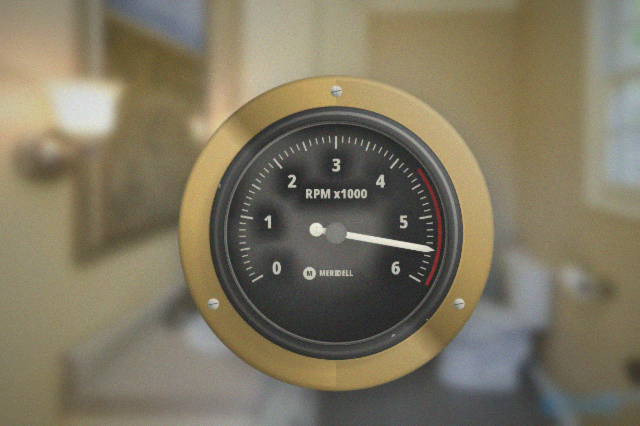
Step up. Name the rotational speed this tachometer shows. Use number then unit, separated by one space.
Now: 5500 rpm
